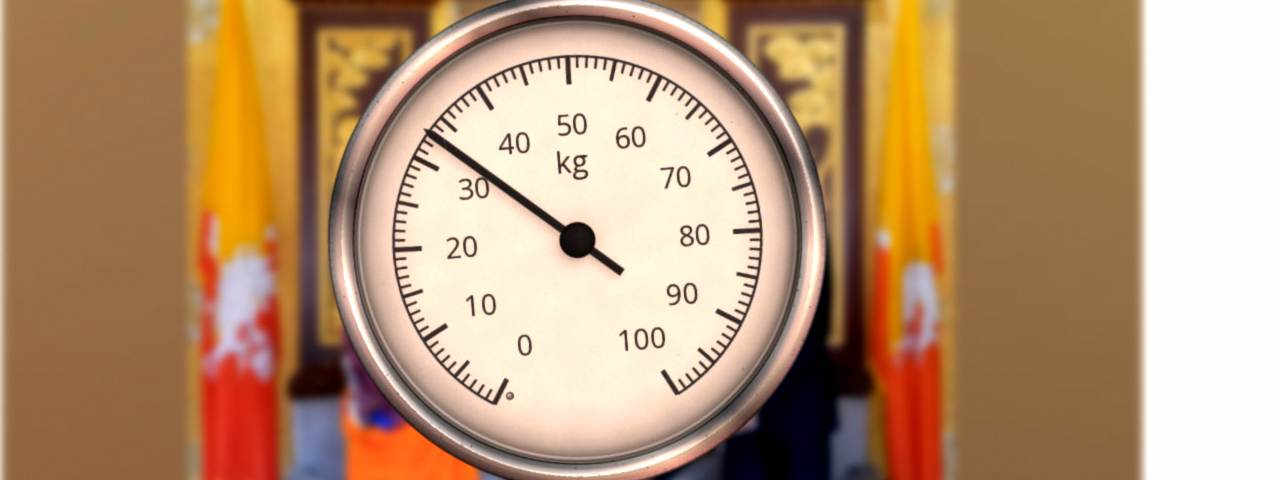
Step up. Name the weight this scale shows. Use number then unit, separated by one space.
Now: 33 kg
